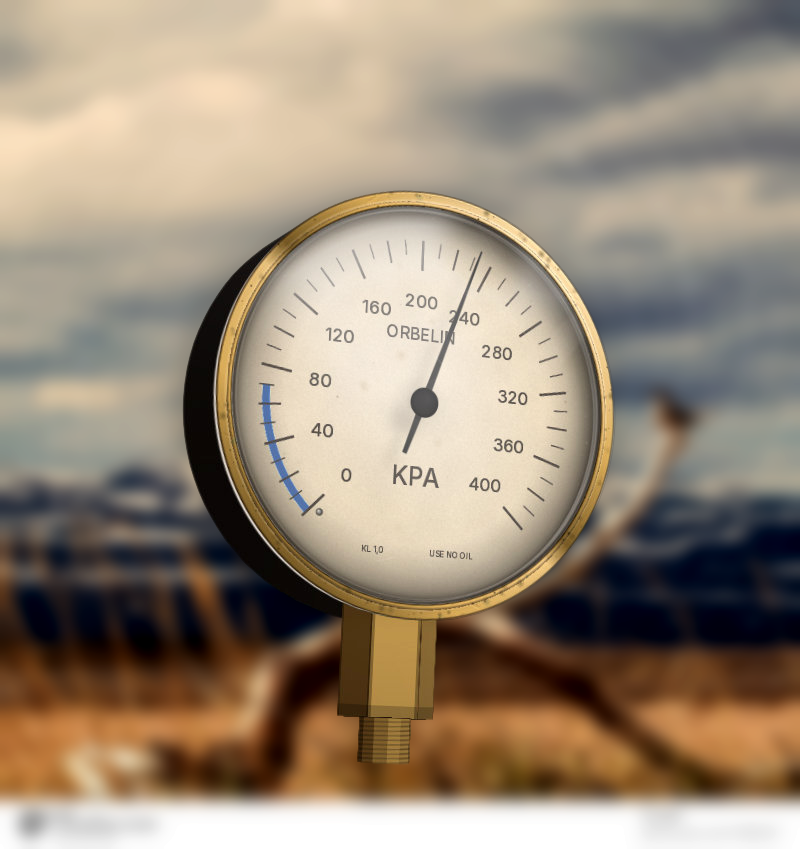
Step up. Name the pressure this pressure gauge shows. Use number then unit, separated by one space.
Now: 230 kPa
